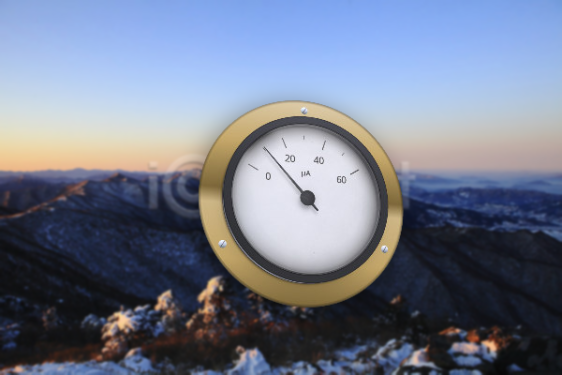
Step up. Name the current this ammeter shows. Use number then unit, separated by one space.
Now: 10 µA
